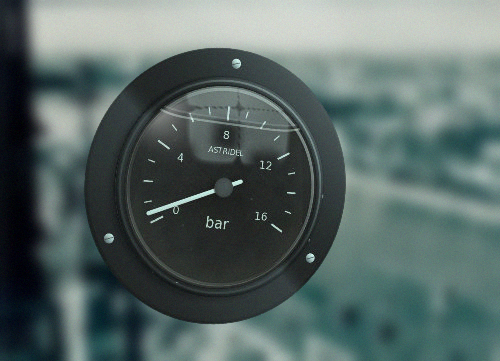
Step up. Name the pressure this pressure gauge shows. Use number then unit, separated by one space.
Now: 0.5 bar
